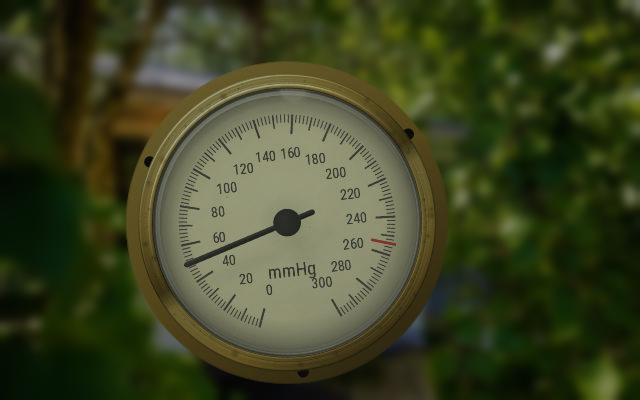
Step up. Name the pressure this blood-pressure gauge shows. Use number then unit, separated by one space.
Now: 50 mmHg
